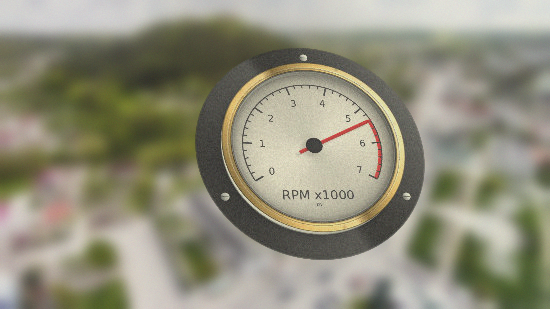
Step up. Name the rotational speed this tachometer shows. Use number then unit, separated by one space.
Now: 5400 rpm
